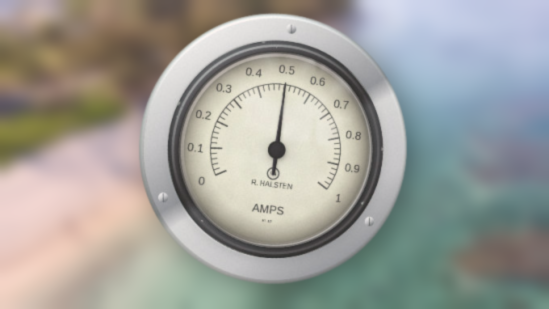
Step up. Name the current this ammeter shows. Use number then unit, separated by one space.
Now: 0.5 A
